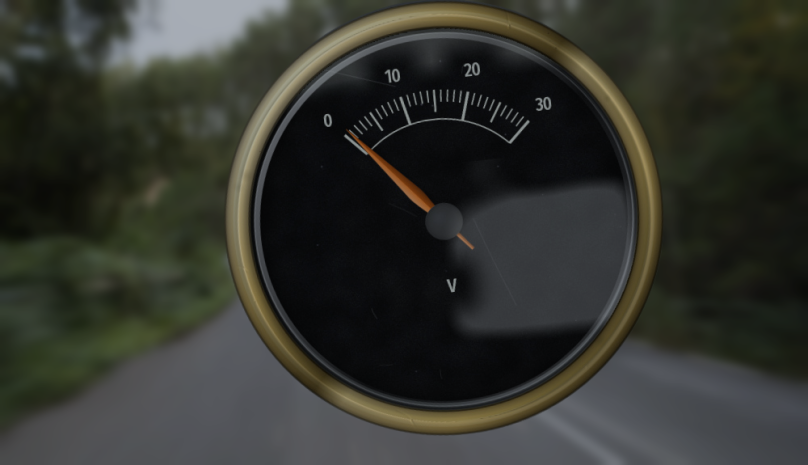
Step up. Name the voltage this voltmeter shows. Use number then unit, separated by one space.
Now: 1 V
